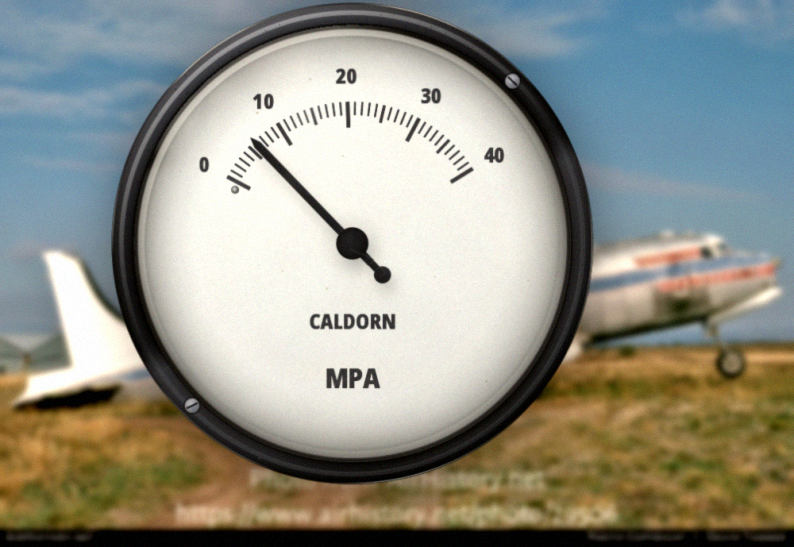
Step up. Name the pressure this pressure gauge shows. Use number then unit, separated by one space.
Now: 6 MPa
